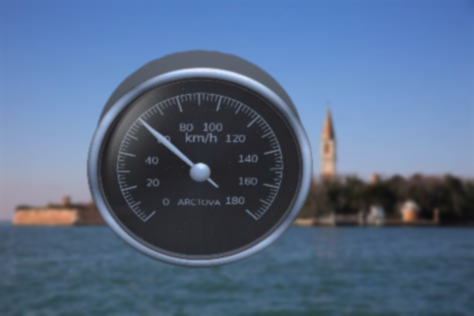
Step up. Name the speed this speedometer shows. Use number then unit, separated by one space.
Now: 60 km/h
